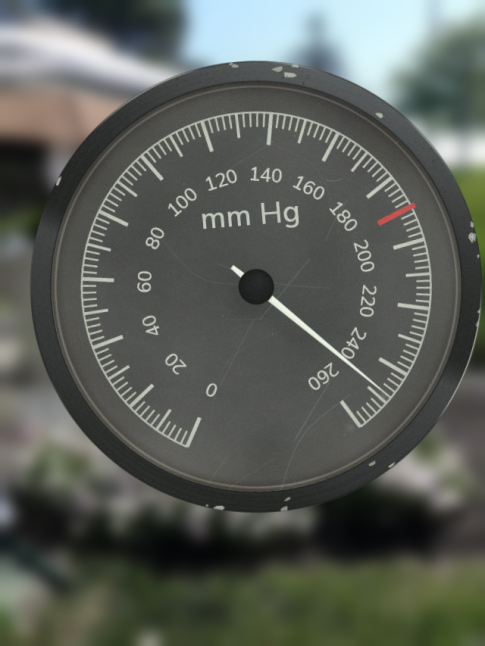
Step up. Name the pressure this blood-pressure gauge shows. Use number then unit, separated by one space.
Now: 248 mmHg
